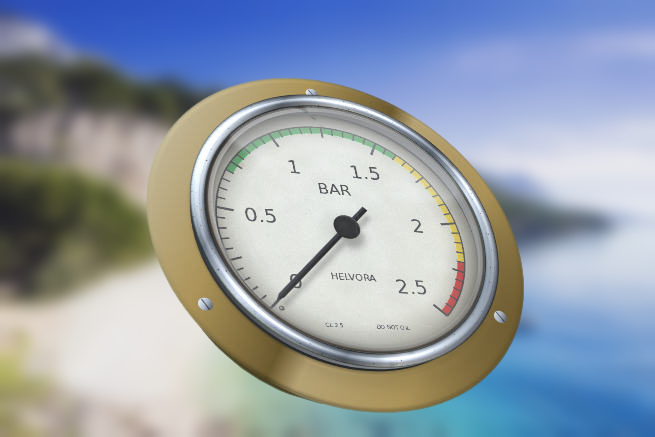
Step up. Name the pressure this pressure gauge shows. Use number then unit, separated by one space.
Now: 0 bar
